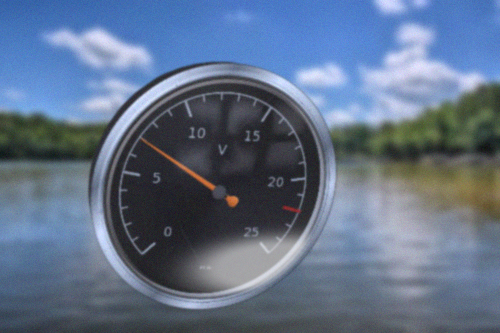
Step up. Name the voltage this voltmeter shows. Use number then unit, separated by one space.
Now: 7 V
